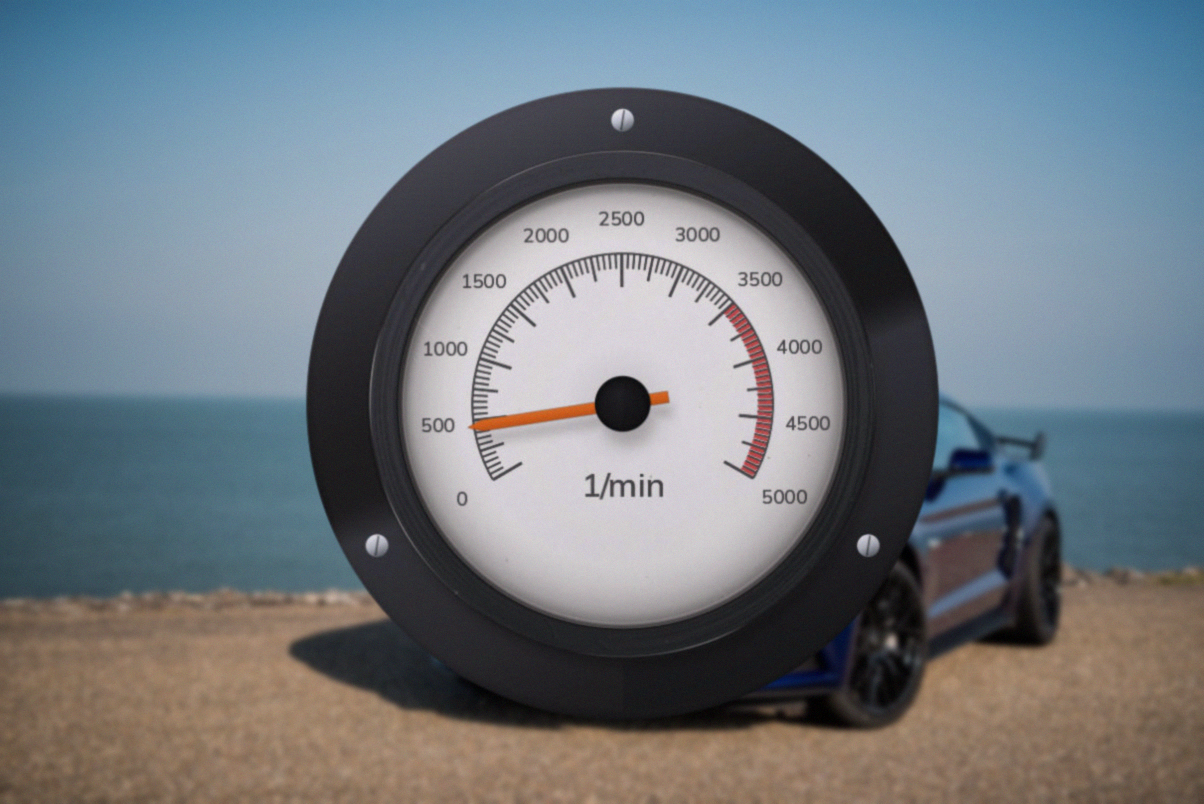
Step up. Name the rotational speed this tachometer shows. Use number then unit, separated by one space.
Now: 450 rpm
